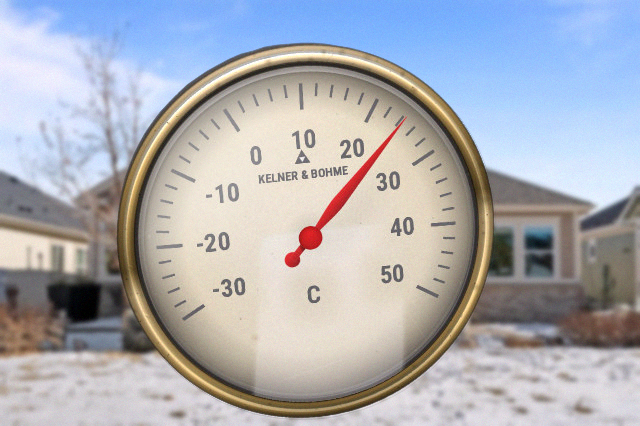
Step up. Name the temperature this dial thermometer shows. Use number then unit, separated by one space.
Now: 24 °C
